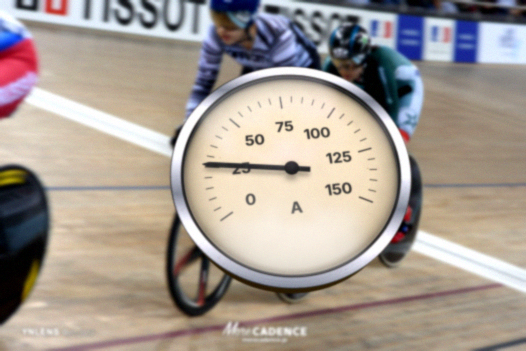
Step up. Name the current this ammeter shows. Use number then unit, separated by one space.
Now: 25 A
